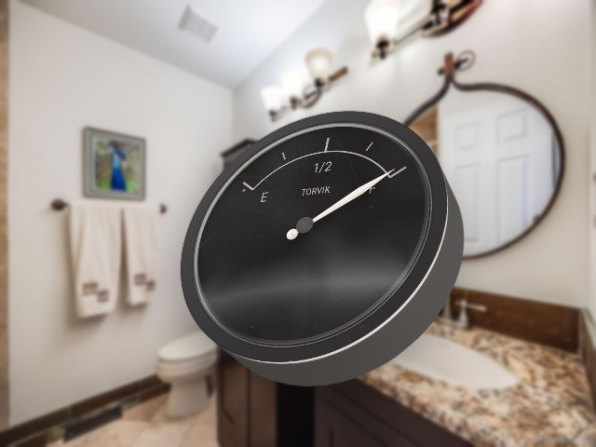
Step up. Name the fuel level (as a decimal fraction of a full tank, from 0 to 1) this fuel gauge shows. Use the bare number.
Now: 1
